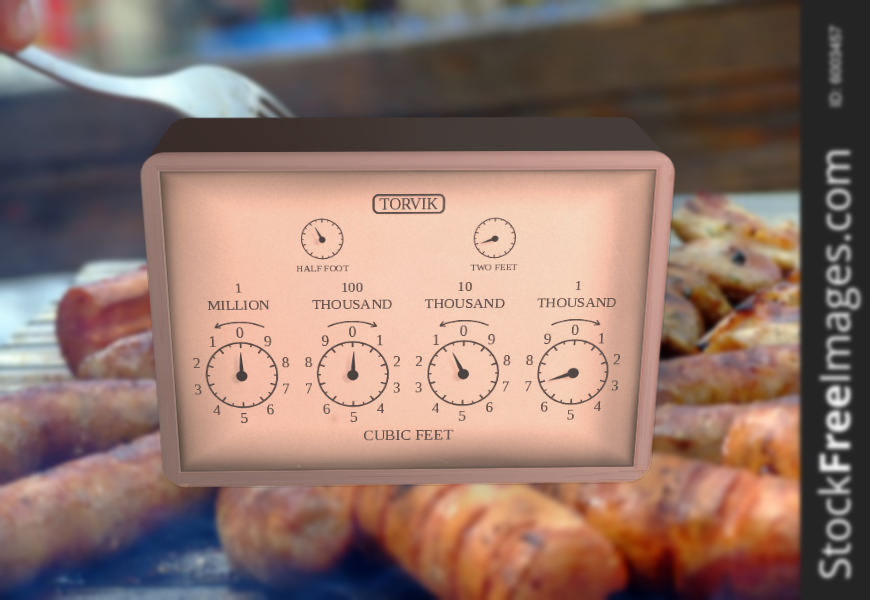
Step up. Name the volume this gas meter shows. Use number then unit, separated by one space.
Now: 700 ft³
